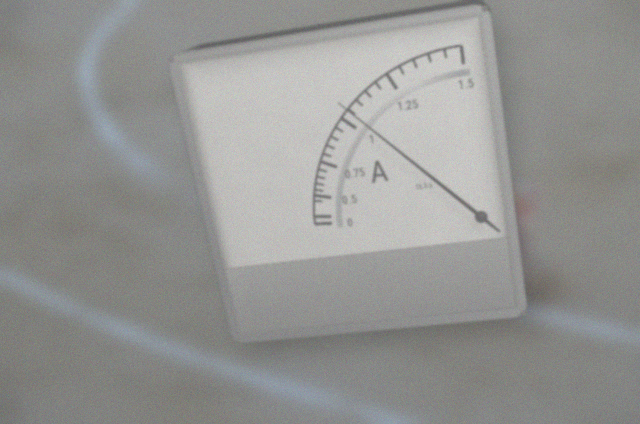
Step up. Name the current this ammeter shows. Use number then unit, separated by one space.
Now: 1.05 A
